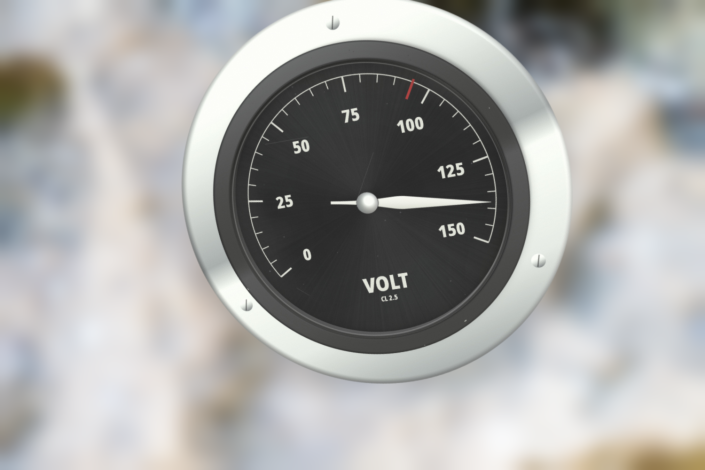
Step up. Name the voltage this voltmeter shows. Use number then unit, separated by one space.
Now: 137.5 V
